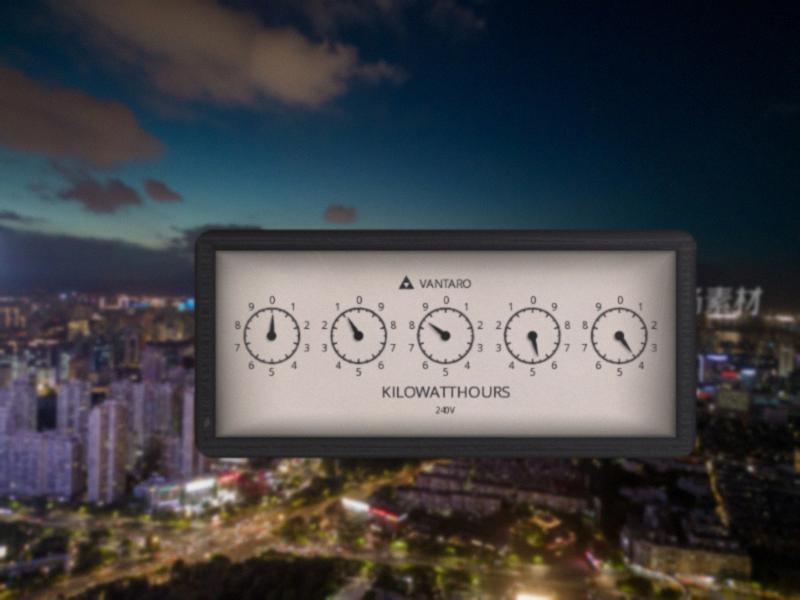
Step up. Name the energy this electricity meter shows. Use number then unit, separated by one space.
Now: 854 kWh
